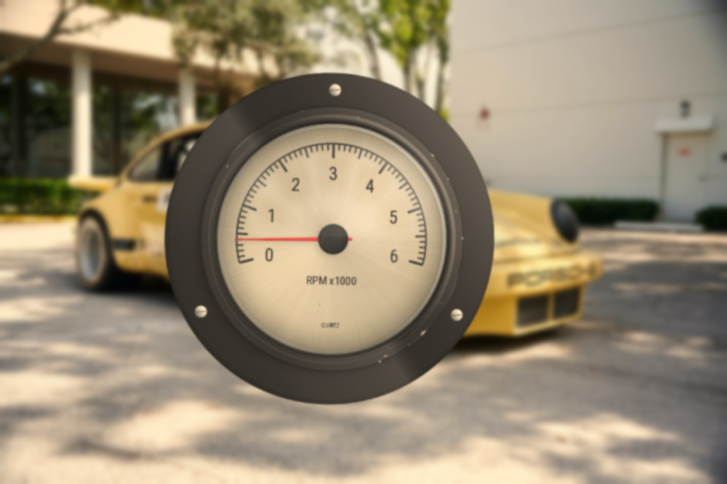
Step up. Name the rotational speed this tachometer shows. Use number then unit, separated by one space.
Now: 400 rpm
